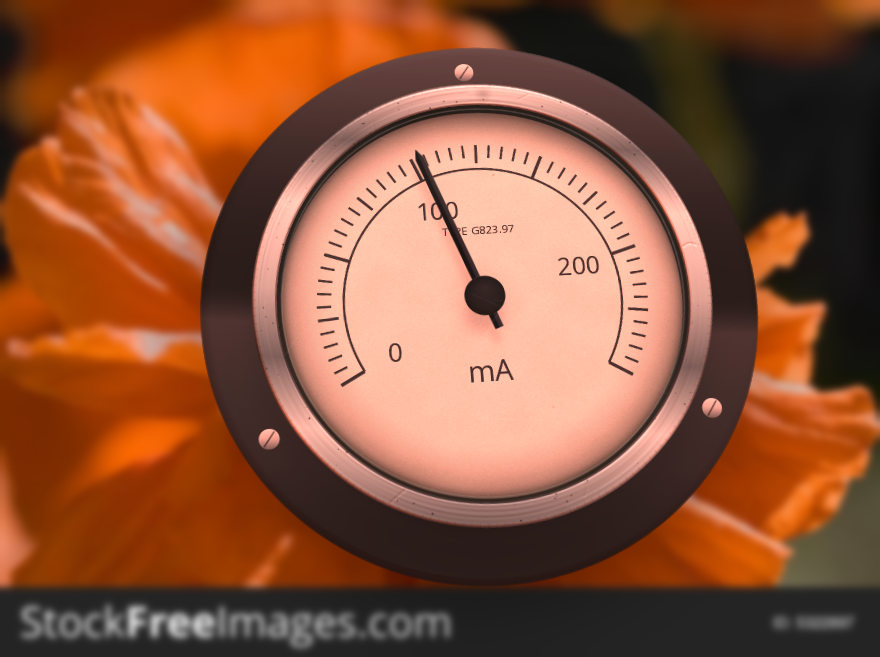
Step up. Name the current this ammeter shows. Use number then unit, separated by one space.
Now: 102.5 mA
